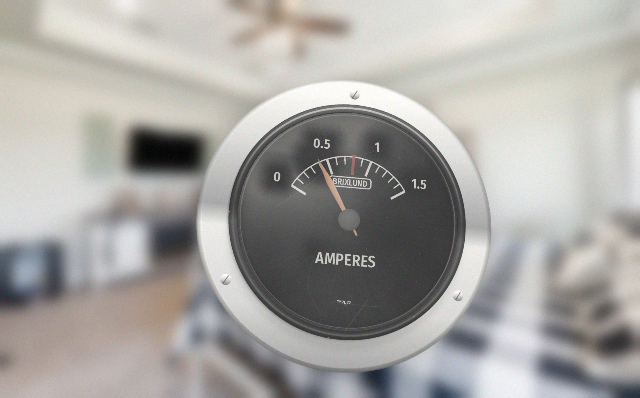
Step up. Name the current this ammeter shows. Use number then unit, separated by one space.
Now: 0.4 A
